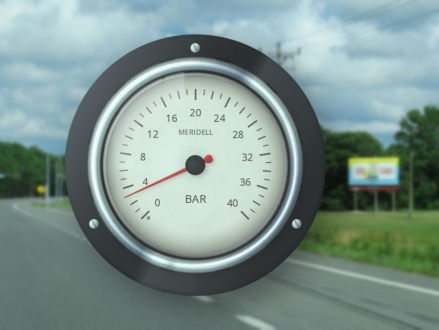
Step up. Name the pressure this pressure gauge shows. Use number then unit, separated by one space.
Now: 3 bar
